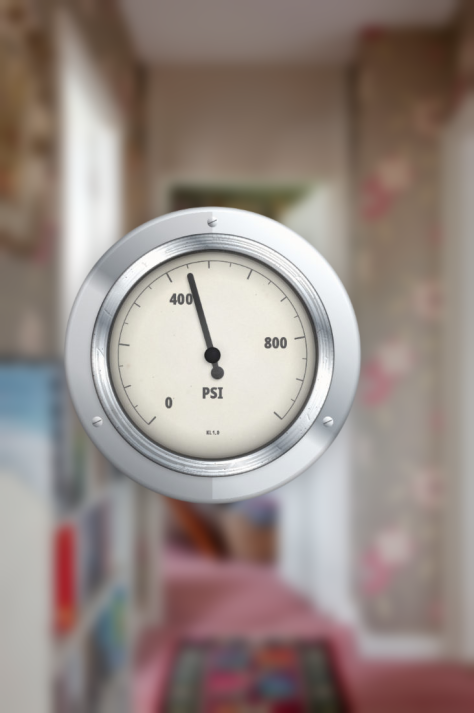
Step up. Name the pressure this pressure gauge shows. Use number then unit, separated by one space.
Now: 450 psi
